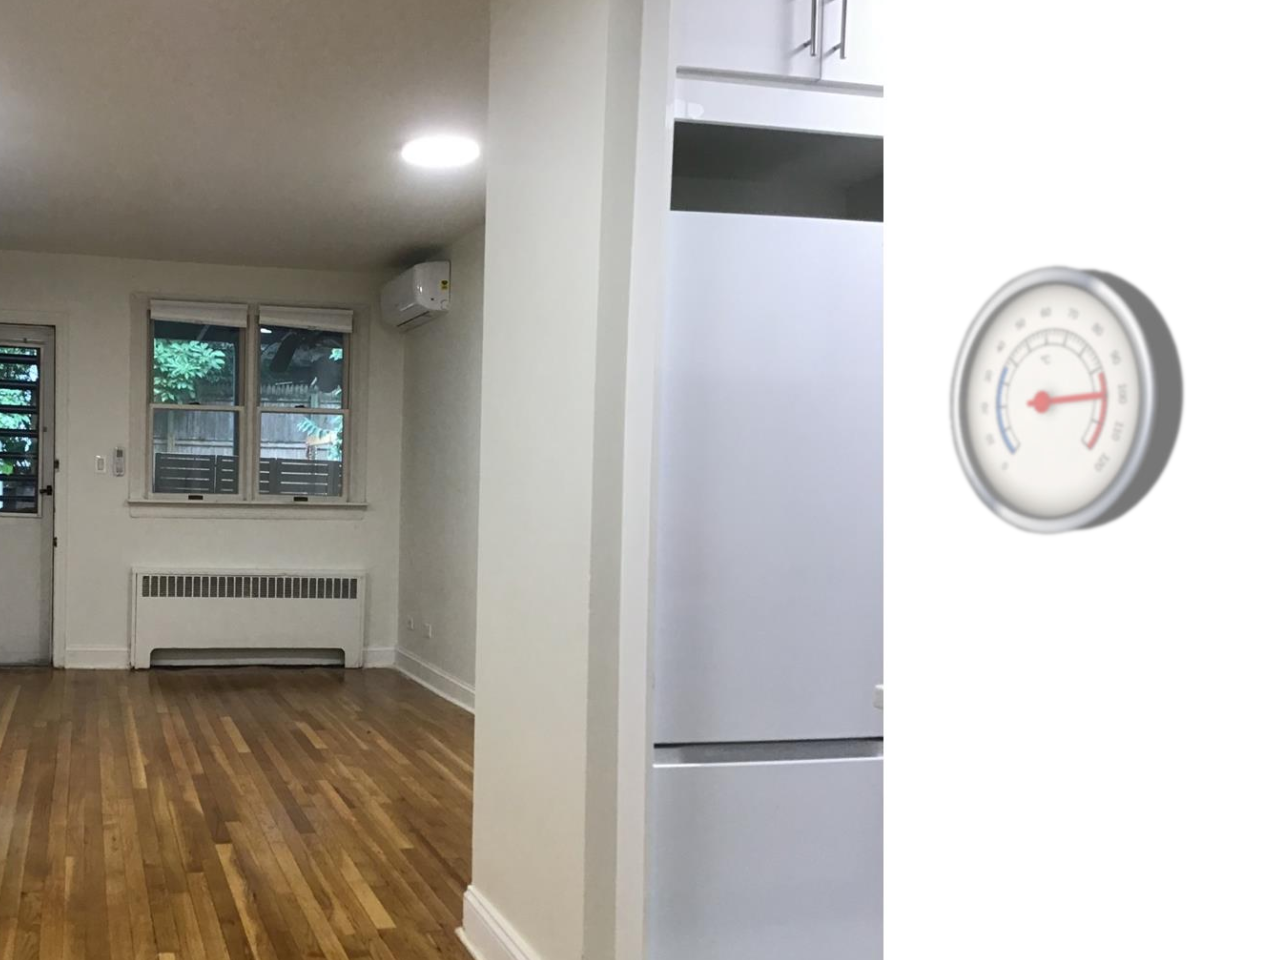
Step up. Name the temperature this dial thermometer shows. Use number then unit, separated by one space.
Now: 100 °C
